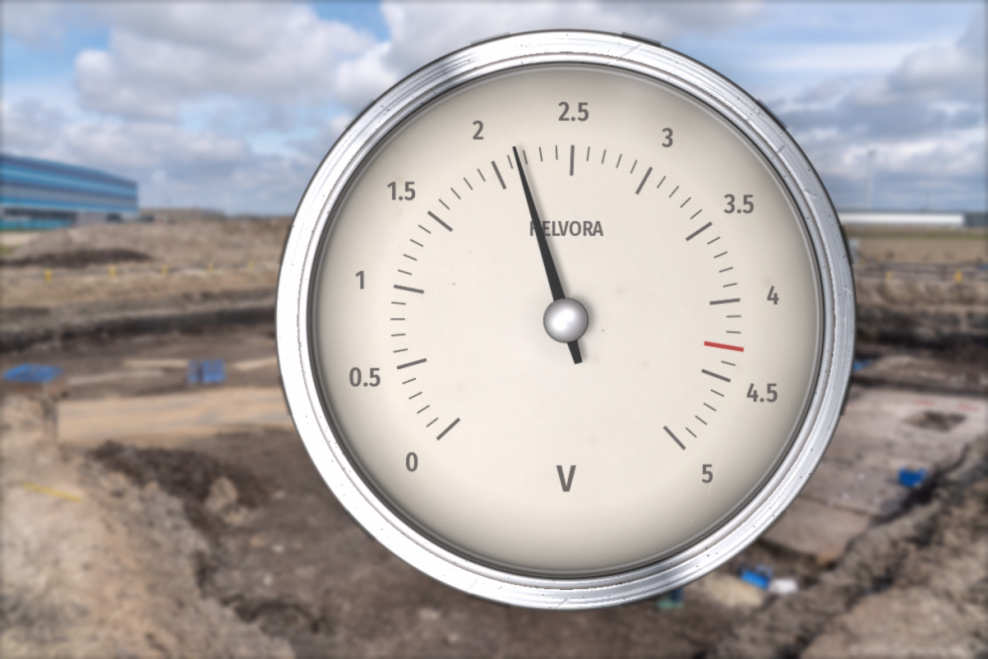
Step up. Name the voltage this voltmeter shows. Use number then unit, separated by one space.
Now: 2.15 V
